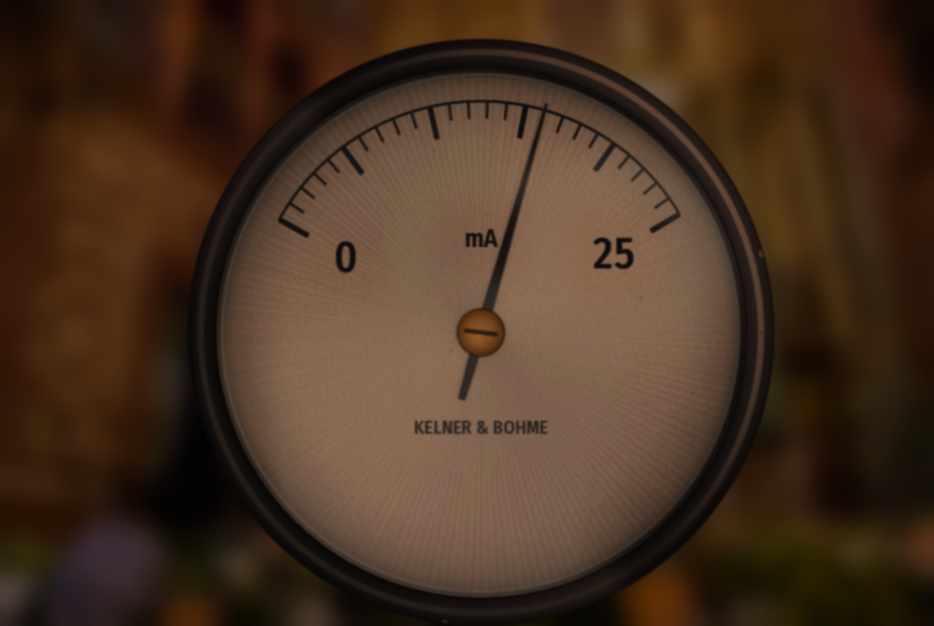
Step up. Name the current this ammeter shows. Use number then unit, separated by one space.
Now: 16 mA
